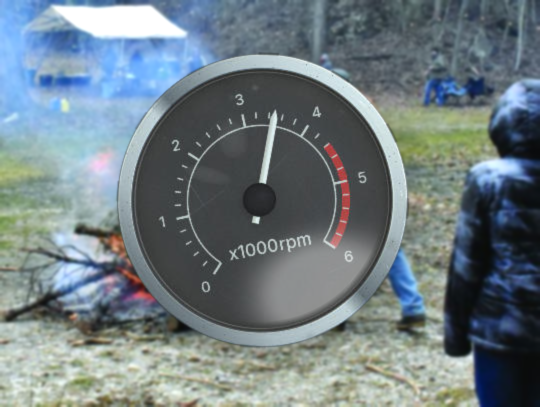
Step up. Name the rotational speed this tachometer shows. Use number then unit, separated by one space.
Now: 3500 rpm
